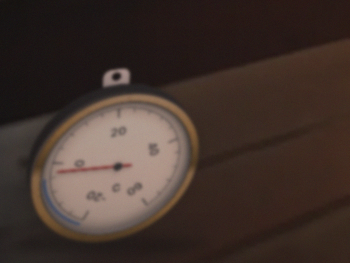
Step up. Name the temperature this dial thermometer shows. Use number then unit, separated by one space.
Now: -2 °C
